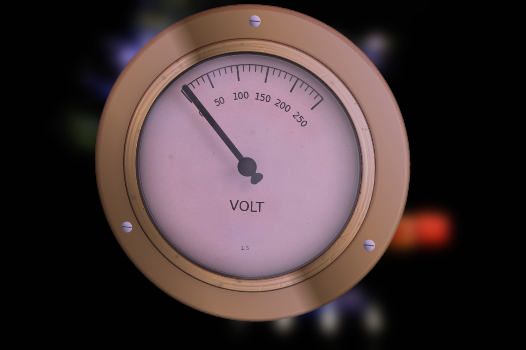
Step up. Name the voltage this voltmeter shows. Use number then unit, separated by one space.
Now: 10 V
